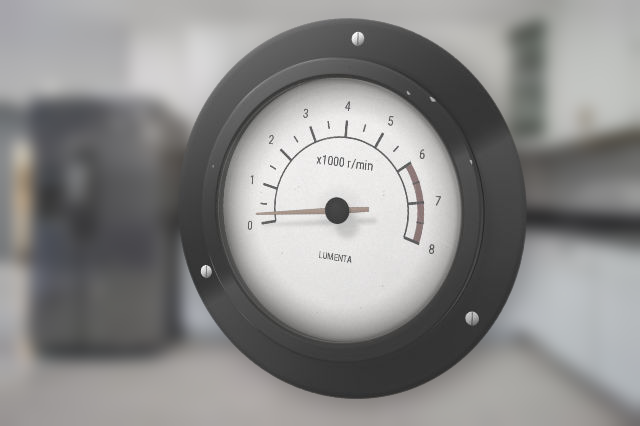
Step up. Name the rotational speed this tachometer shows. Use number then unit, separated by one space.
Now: 250 rpm
